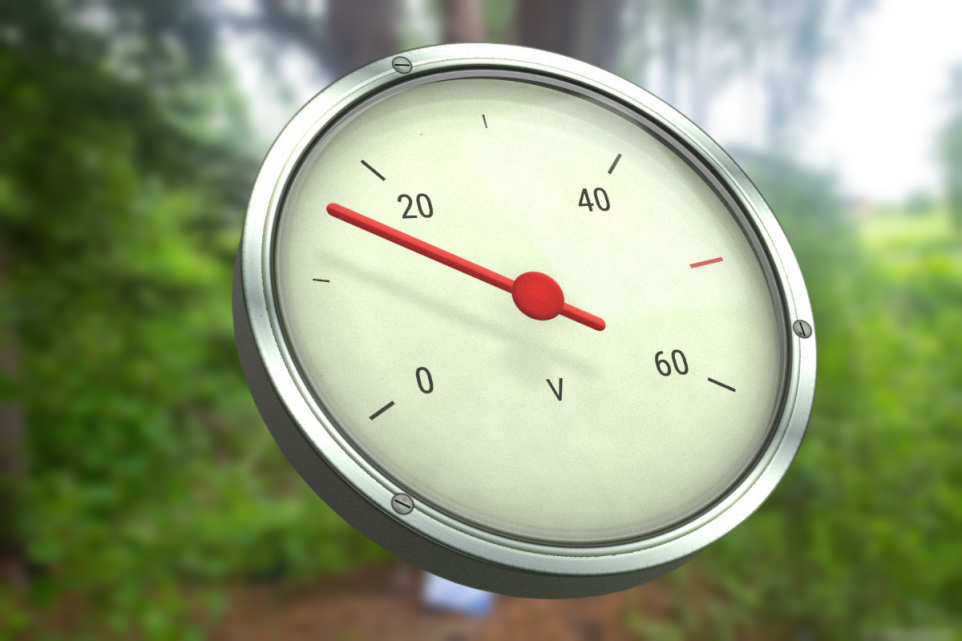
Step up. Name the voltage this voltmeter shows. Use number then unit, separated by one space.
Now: 15 V
